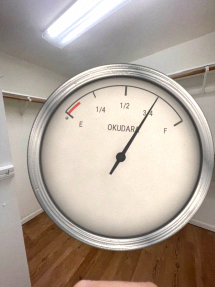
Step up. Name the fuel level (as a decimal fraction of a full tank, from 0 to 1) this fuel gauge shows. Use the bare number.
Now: 0.75
